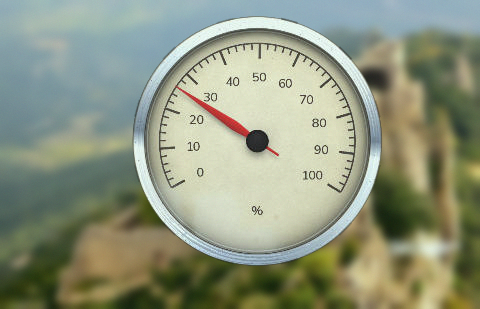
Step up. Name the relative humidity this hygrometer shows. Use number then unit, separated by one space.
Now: 26 %
